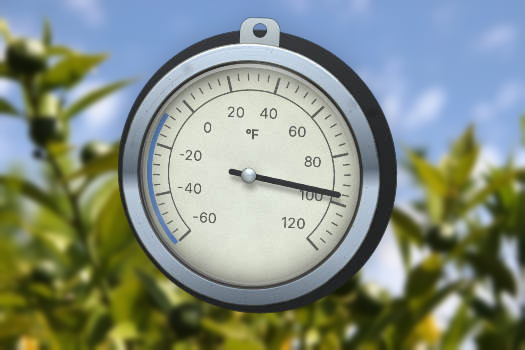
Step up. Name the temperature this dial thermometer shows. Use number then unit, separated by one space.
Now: 96 °F
